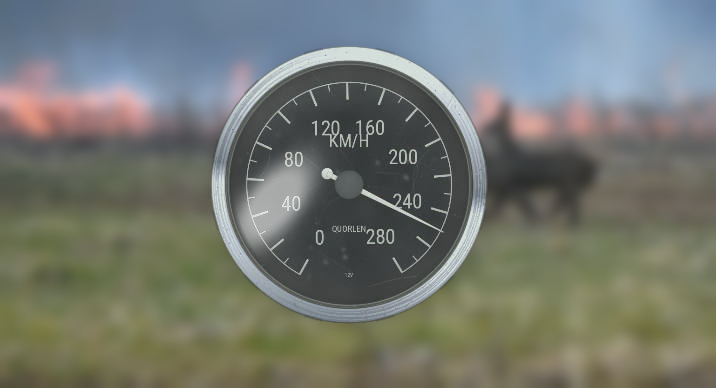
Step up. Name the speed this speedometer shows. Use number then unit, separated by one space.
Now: 250 km/h
